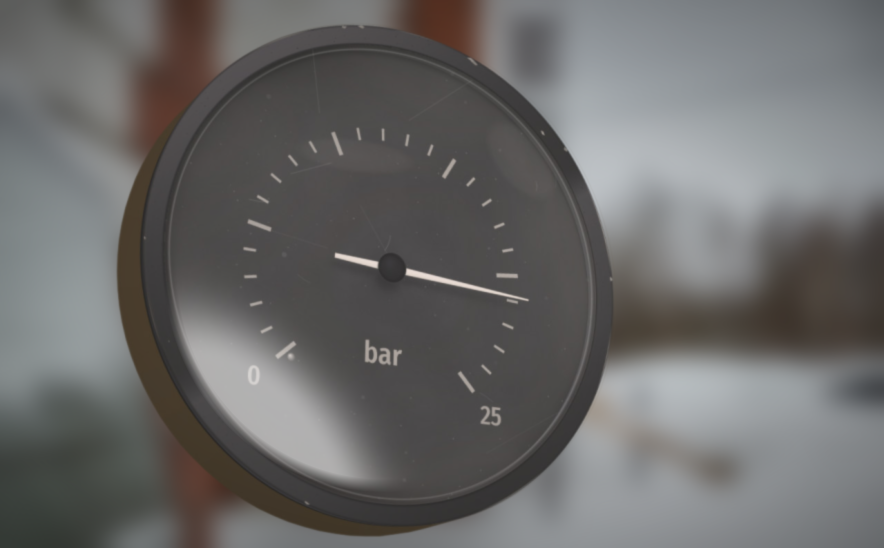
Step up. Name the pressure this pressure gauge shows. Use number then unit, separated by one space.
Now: 21 bar
